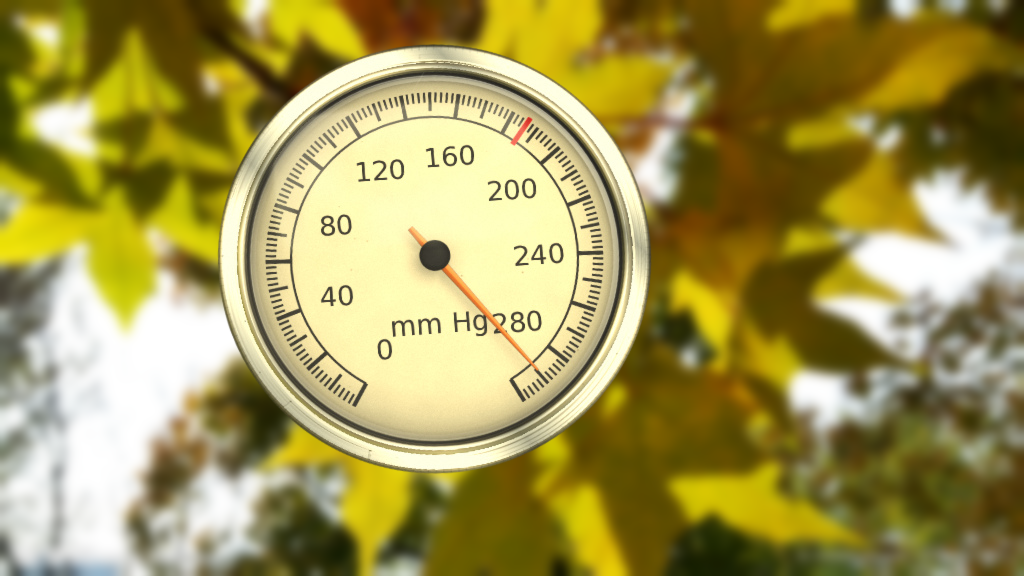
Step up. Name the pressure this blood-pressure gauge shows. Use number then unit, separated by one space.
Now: 290 mmHg
